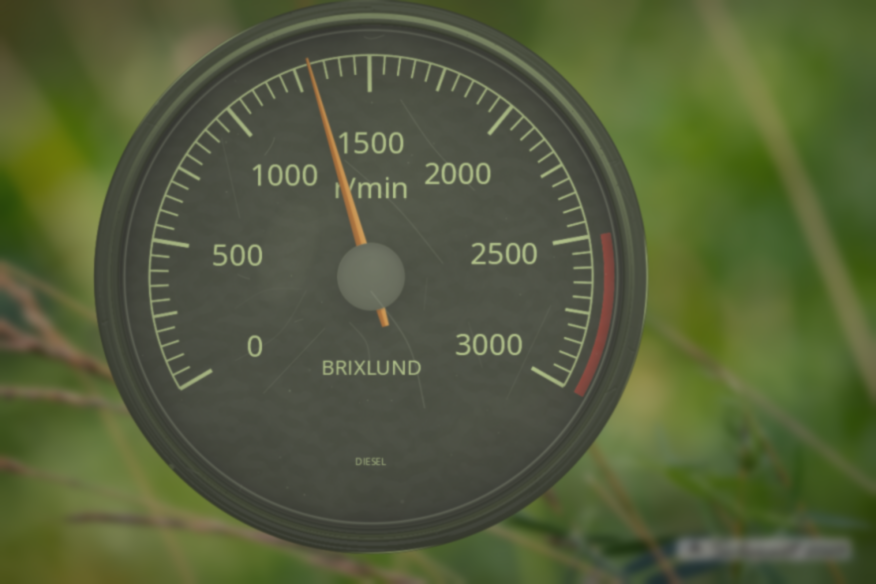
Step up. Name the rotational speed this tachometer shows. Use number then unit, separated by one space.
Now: 1300 rpm
